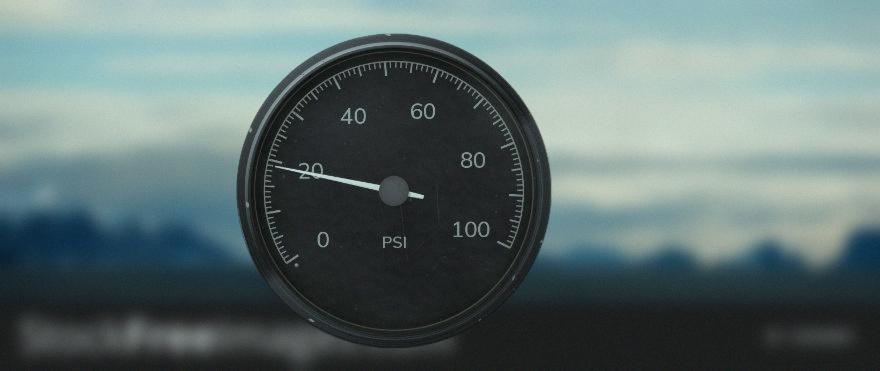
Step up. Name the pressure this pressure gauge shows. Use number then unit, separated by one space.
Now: 19 psi
